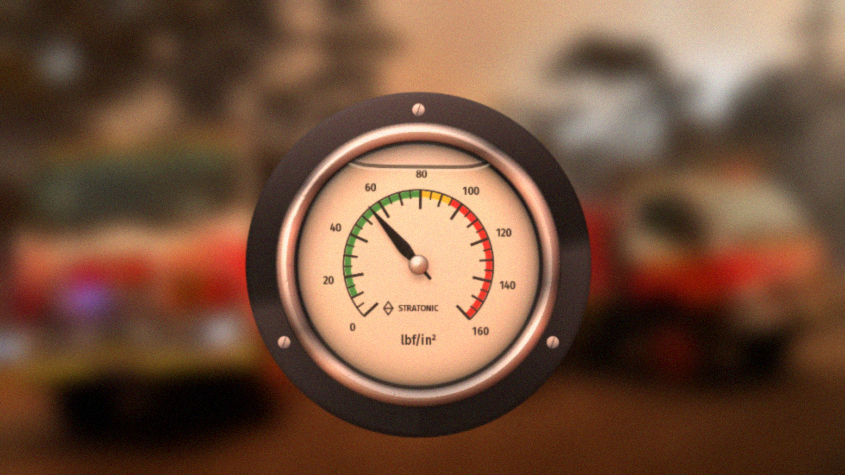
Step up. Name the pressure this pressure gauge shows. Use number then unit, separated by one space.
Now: 55 psi
